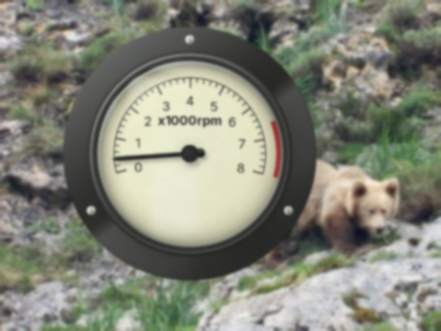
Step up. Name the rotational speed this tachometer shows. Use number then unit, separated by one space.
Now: 400 rpm
